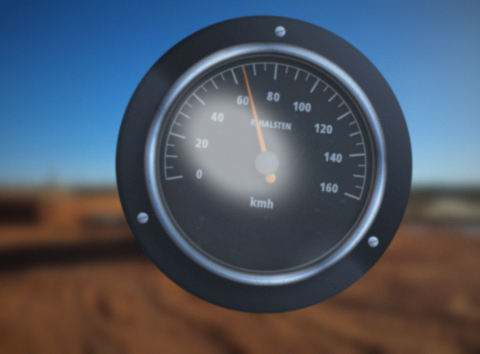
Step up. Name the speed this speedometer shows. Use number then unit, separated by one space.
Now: 65 km/h
